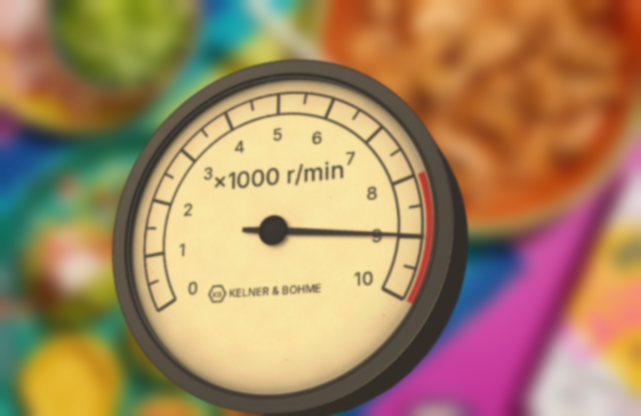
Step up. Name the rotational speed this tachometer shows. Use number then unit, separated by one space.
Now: 9000 rpm
